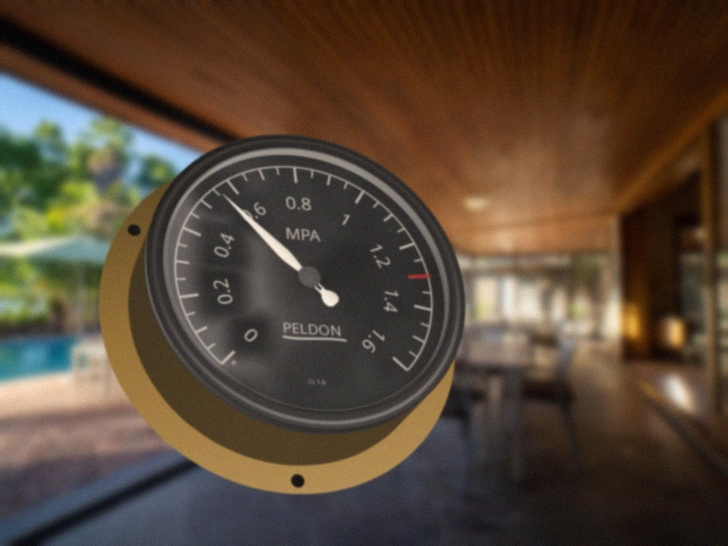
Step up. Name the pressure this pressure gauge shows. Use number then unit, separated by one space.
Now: 0.55 MPa
